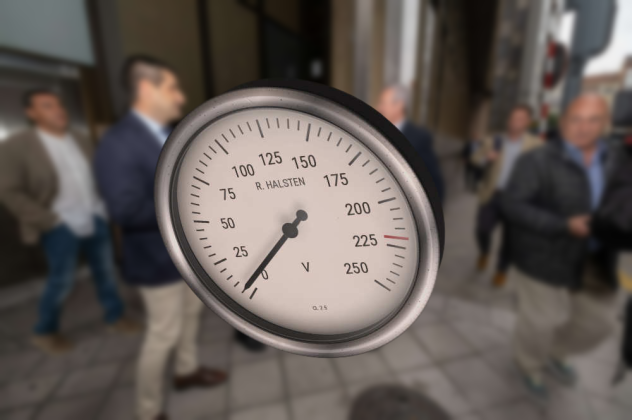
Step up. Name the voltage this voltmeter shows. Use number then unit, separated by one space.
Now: 5 V
